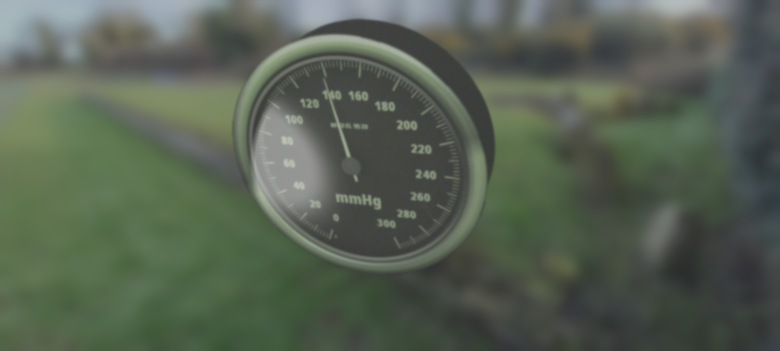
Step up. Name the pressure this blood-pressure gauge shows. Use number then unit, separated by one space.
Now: 140 mmHg
